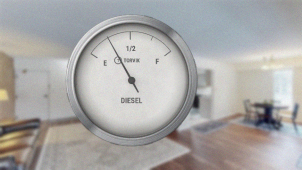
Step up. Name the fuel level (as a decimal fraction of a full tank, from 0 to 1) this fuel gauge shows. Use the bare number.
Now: 0.25
